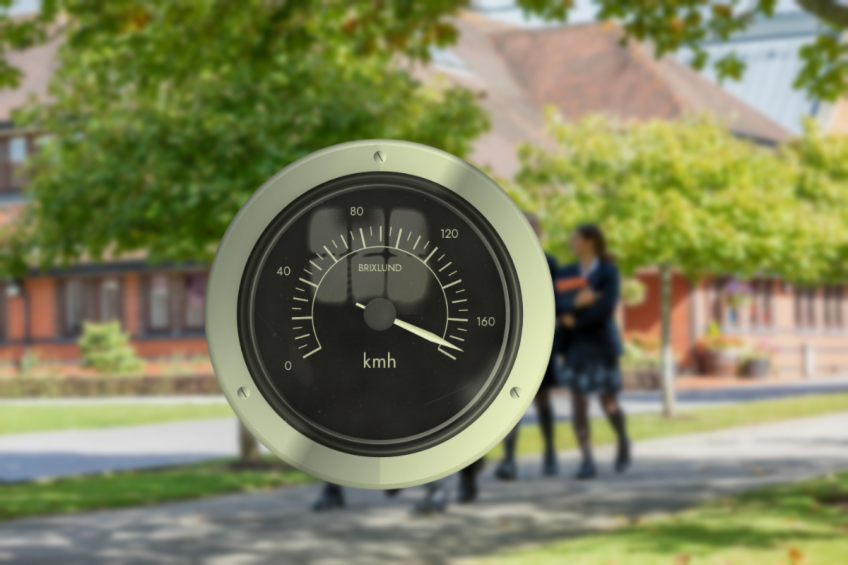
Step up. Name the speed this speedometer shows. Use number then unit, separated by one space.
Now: 175 km/h
